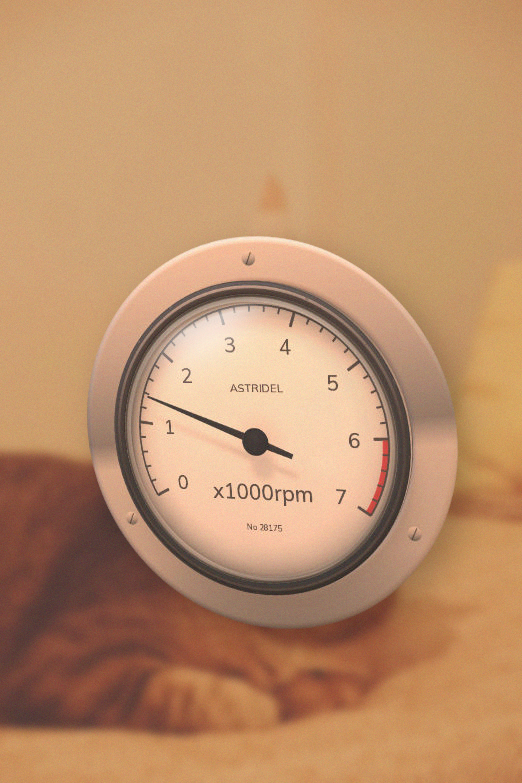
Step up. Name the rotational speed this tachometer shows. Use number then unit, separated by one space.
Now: 1400 rpm
